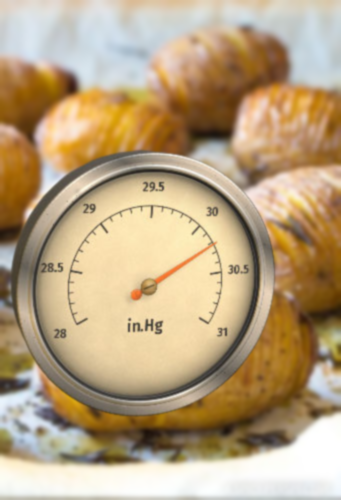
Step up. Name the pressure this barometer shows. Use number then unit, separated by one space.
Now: 30.2 inHg
